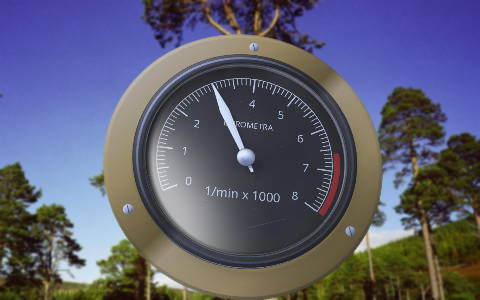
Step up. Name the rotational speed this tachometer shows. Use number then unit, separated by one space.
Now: 3000 rpm
